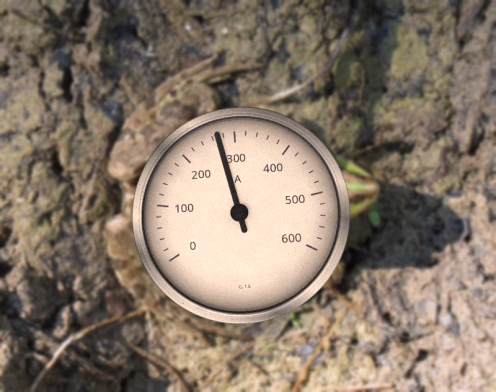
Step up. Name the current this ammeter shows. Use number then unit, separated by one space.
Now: 270 A
